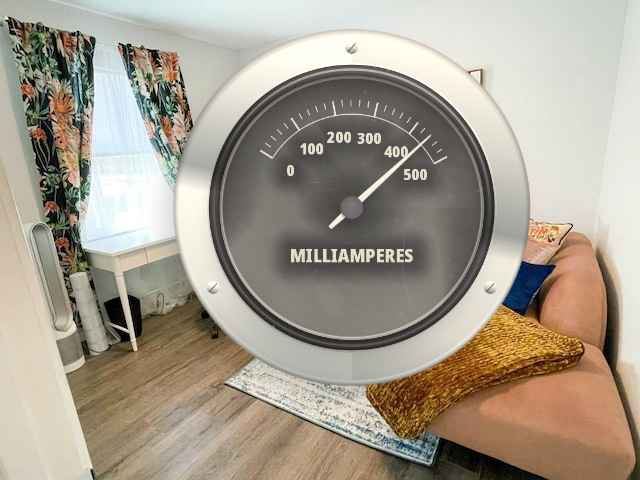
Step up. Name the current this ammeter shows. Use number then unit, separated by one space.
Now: 440 mA
